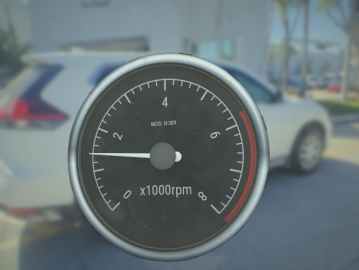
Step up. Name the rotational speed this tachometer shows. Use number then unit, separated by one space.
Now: 1400 rpm
